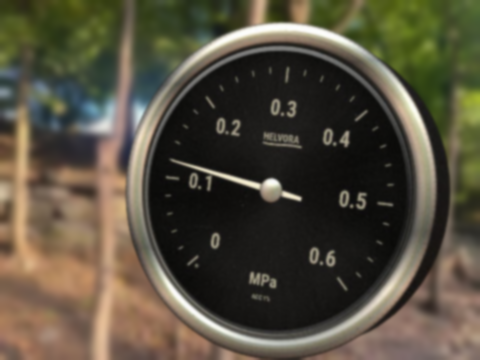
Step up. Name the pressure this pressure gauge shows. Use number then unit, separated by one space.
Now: 0.12 MPa
